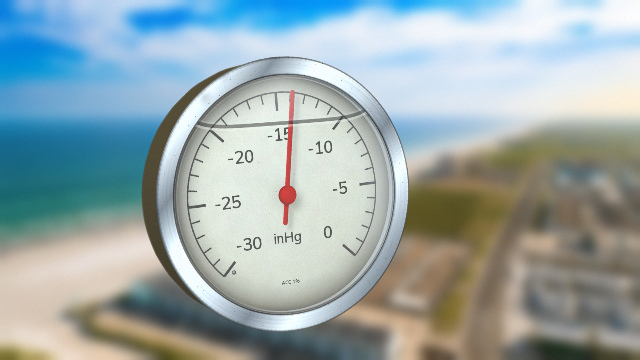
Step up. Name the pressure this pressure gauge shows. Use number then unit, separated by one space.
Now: -14 inHg
